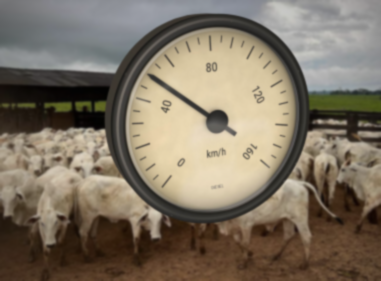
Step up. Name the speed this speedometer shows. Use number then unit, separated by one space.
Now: 50 km/h
